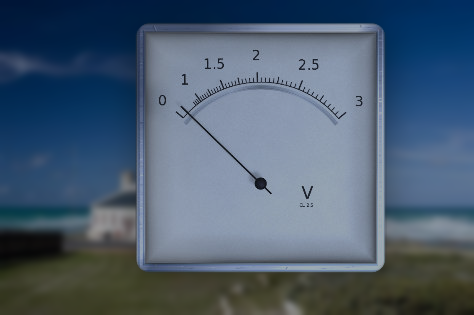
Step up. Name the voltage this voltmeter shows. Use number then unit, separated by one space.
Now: 0.5 V
